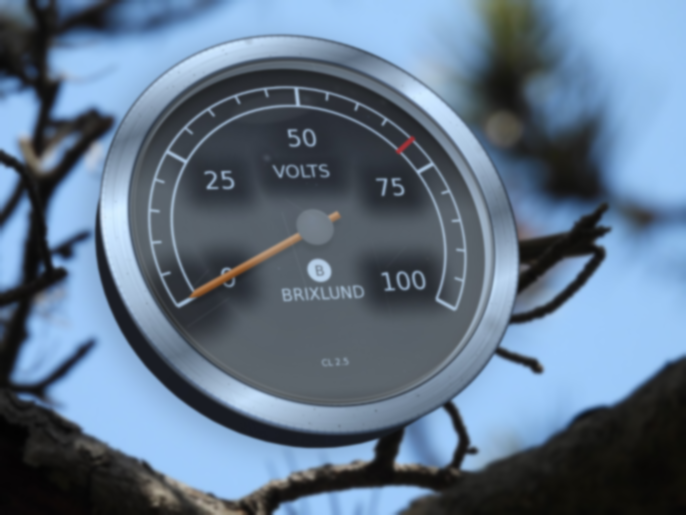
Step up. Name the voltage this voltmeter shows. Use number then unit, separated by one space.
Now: 0 V
